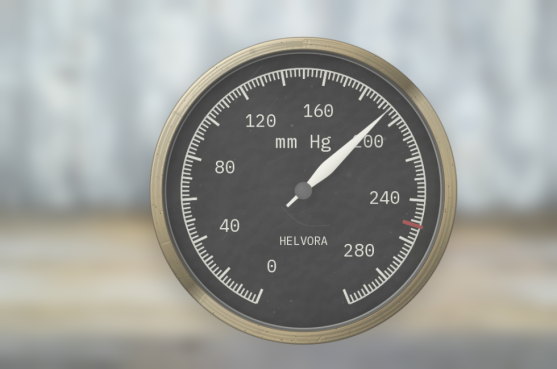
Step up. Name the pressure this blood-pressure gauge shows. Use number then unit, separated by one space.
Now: 194 mmHg
